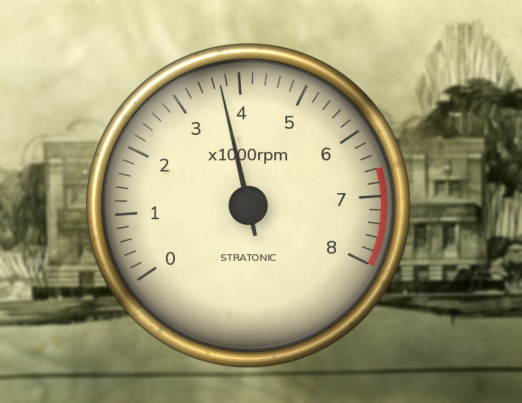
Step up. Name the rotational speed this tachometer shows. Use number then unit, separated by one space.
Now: 3700 rpm
